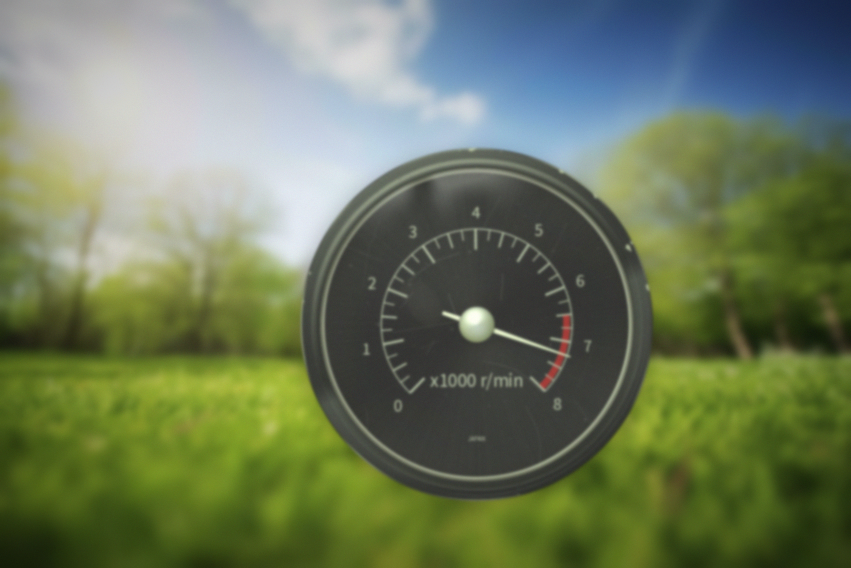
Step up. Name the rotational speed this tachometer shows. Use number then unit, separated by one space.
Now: 7250 rpm
